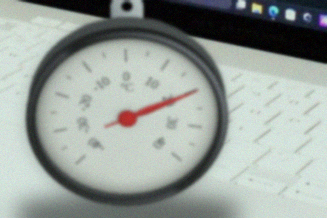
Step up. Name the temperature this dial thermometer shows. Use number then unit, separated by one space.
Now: 20 °C
